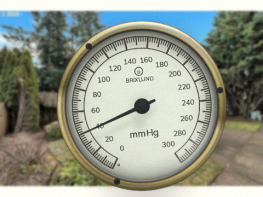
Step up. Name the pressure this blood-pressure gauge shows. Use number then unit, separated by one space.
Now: 40 mmHg
